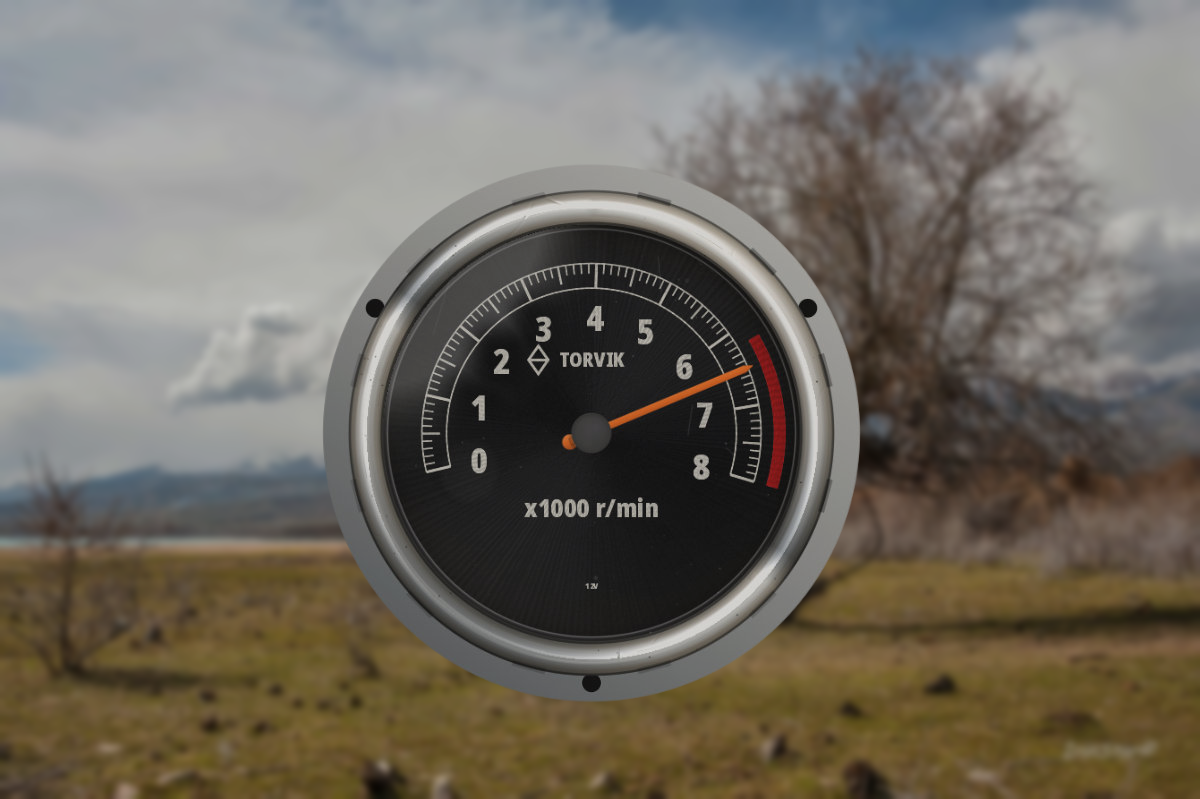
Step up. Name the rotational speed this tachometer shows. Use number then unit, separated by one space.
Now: 6500 rpm
